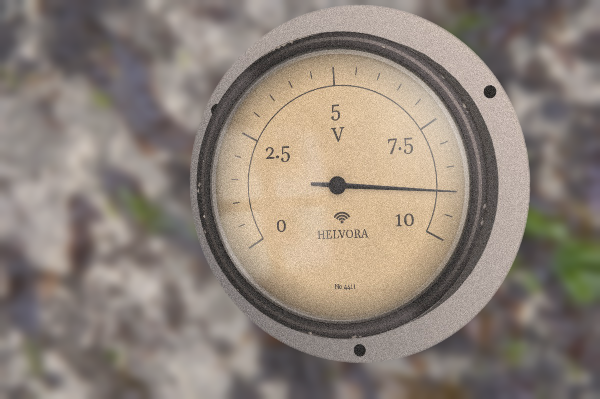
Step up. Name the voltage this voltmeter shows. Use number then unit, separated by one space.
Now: 9 V
